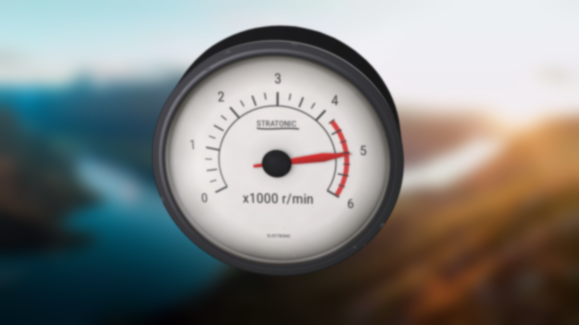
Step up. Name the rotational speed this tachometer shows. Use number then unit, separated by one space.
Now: 5000 rpm
